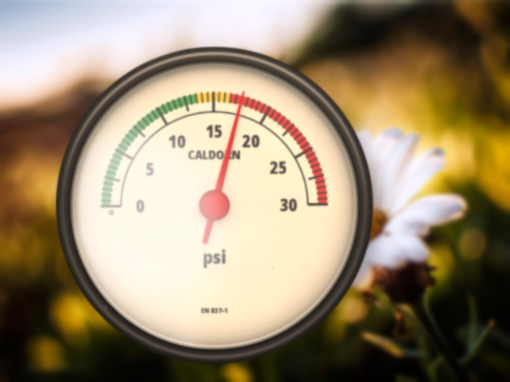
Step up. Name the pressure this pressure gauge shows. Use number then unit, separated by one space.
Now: 17.5 psi
